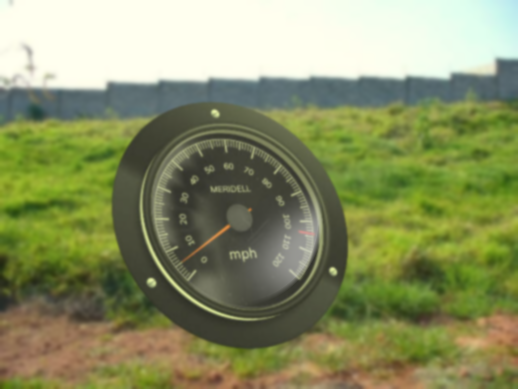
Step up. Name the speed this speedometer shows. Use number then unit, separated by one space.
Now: 5 mph
